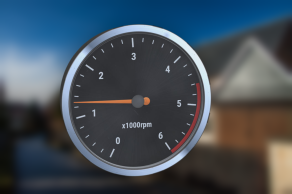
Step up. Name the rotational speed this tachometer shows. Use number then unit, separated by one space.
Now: 1300 rpm
